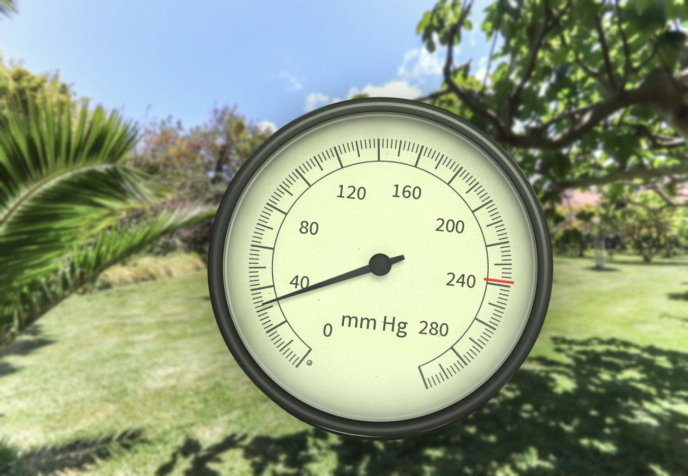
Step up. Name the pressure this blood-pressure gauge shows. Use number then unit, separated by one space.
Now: 32 mmHg
